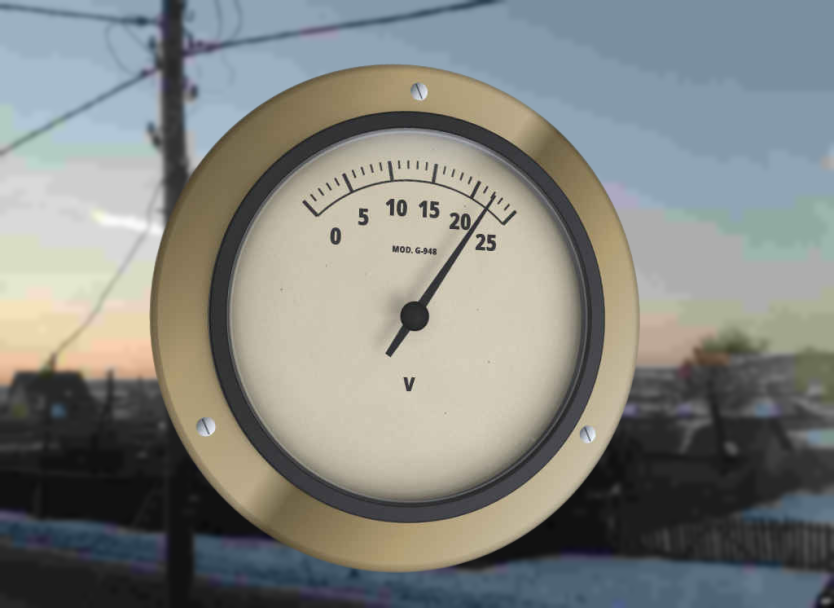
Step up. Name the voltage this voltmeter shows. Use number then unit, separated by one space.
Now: 22 V
